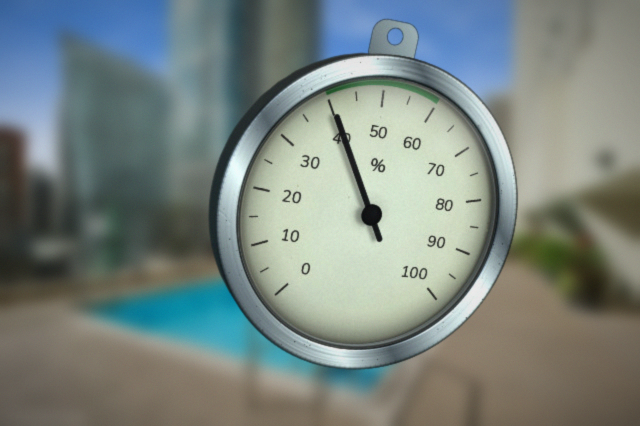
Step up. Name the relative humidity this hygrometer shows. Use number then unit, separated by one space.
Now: 40 %
